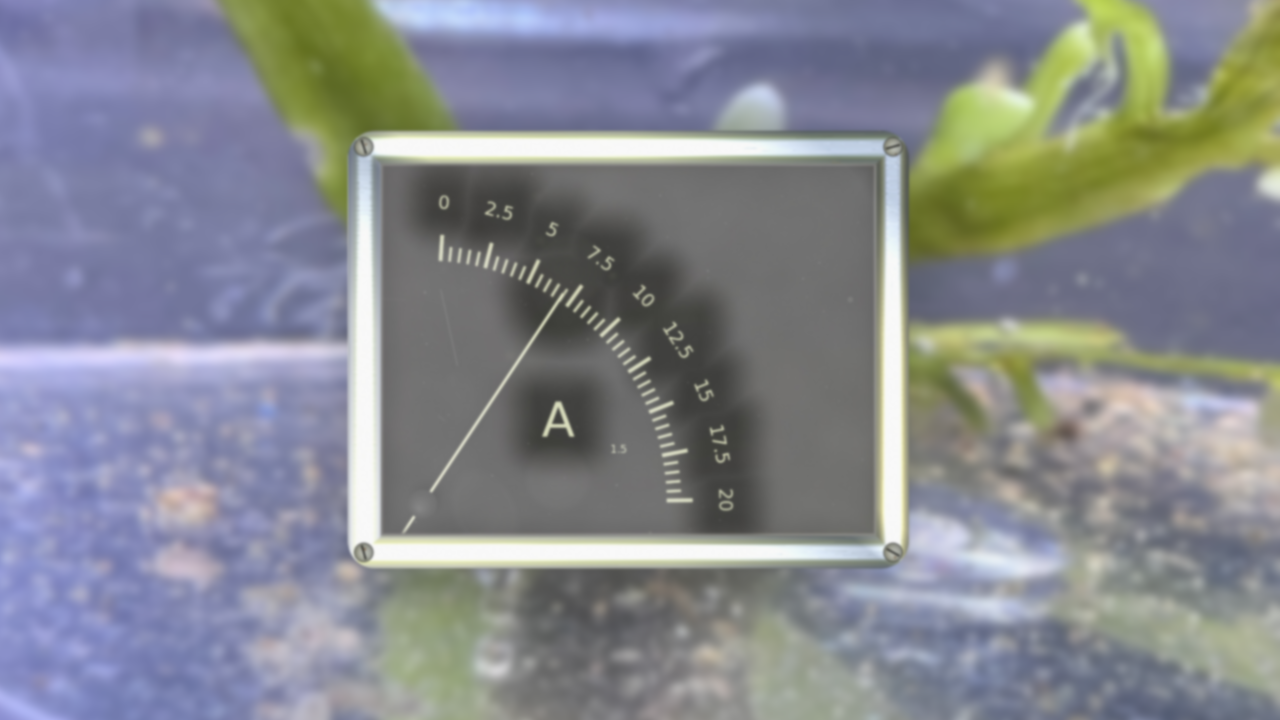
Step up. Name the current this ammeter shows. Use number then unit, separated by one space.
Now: 7 A
